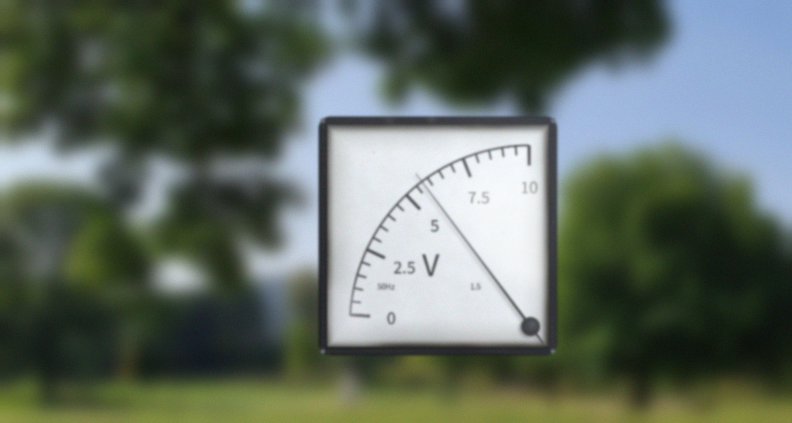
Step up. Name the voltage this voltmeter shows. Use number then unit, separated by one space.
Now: 5.75 V
